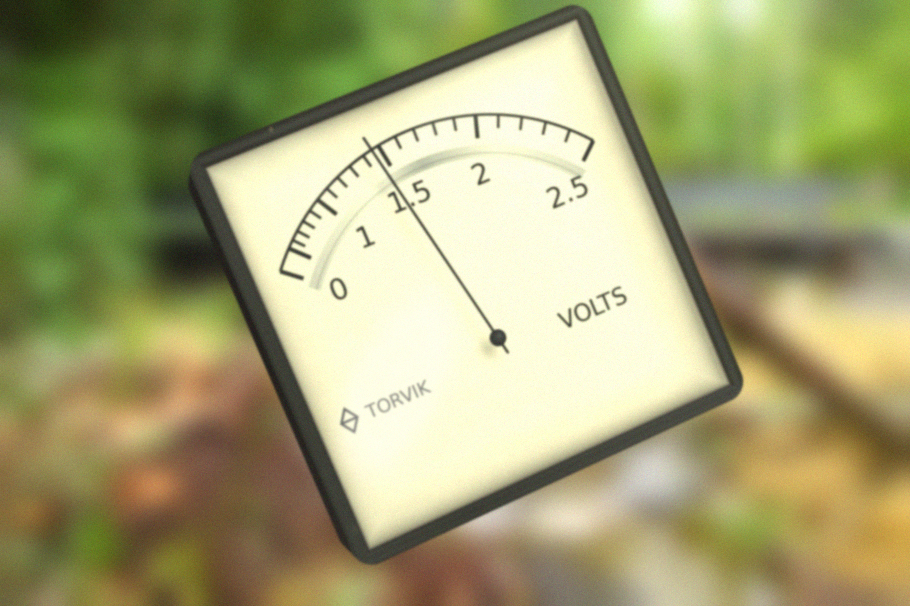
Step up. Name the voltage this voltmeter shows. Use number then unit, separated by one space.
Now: 1.45 V
